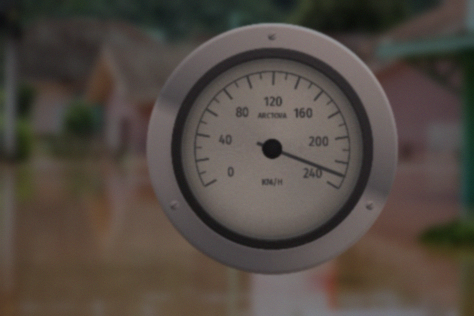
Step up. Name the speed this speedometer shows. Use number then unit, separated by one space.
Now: 230 km/h
